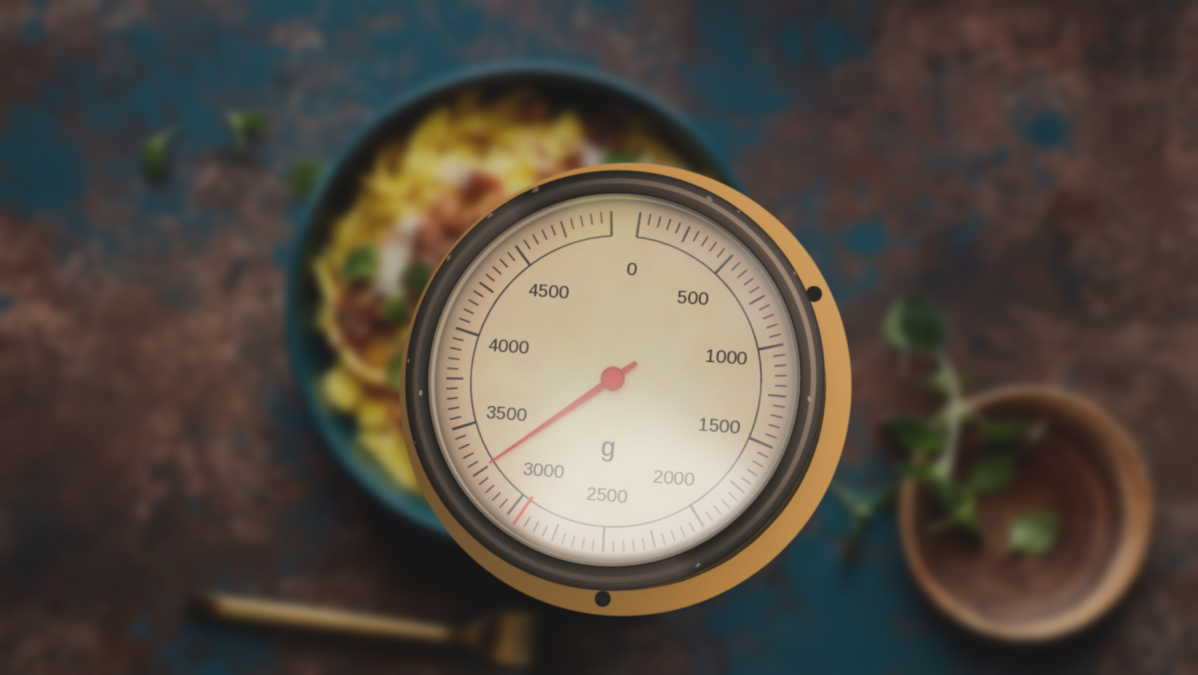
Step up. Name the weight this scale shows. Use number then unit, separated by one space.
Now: 3250 g
